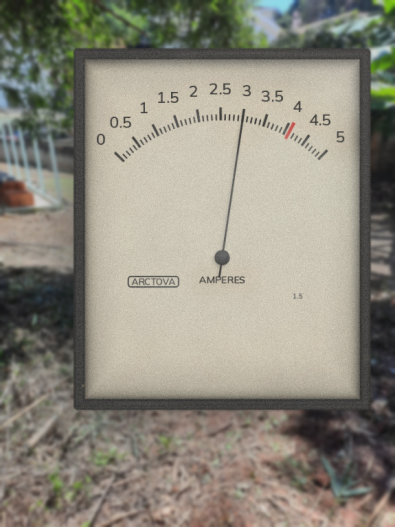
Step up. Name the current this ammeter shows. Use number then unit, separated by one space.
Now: 3 A
